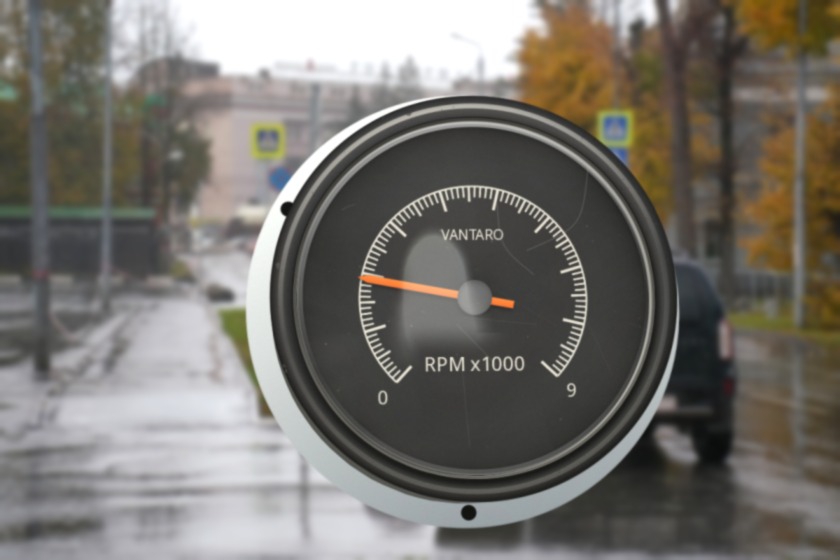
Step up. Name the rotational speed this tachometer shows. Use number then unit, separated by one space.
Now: 1900 rpm
